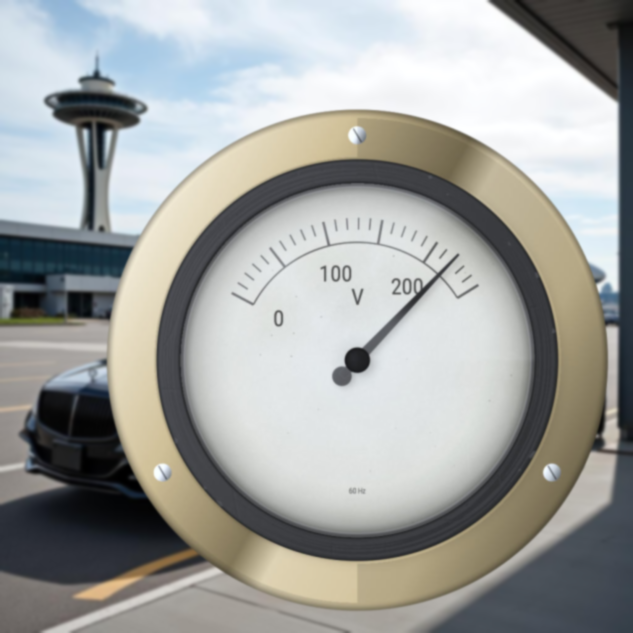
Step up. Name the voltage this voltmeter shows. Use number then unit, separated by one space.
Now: 220 V
